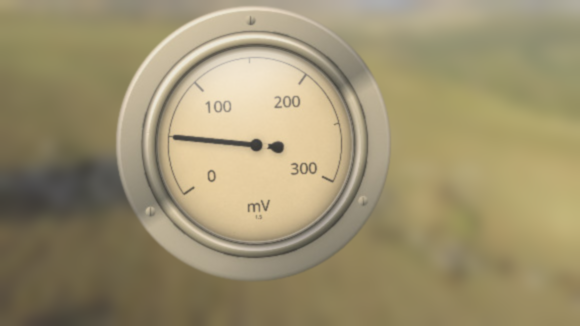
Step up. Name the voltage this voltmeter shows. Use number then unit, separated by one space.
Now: 50 mV
